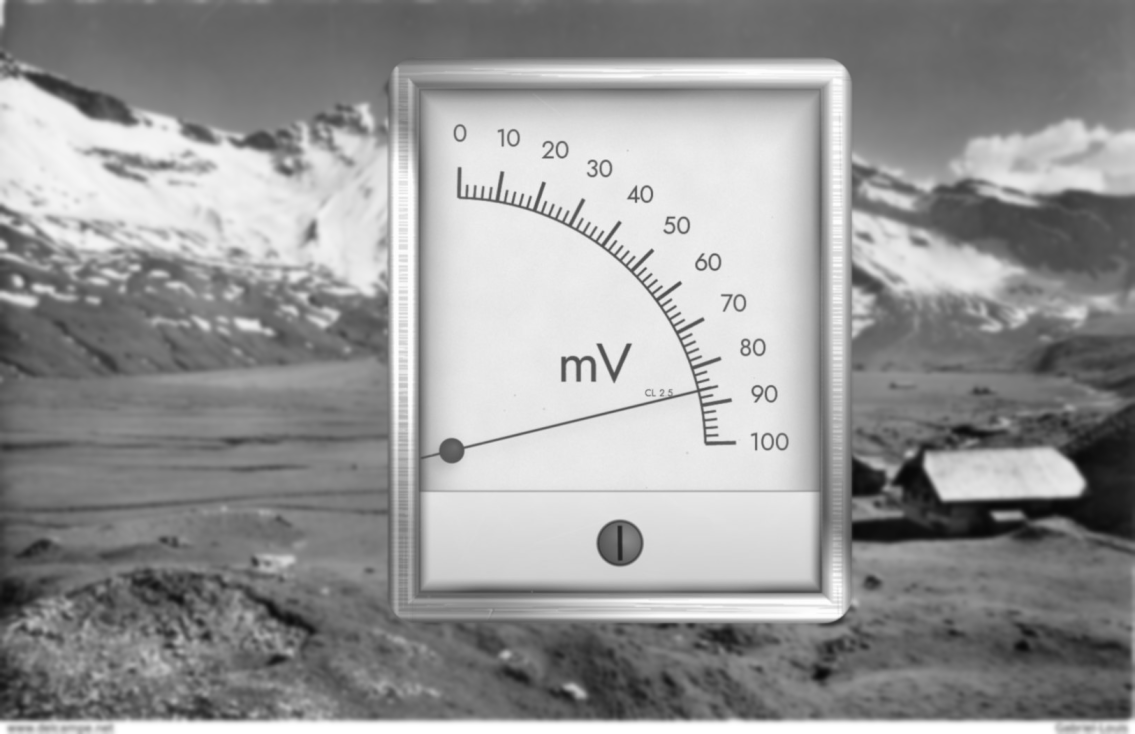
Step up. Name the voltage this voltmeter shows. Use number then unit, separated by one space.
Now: 86 mV
